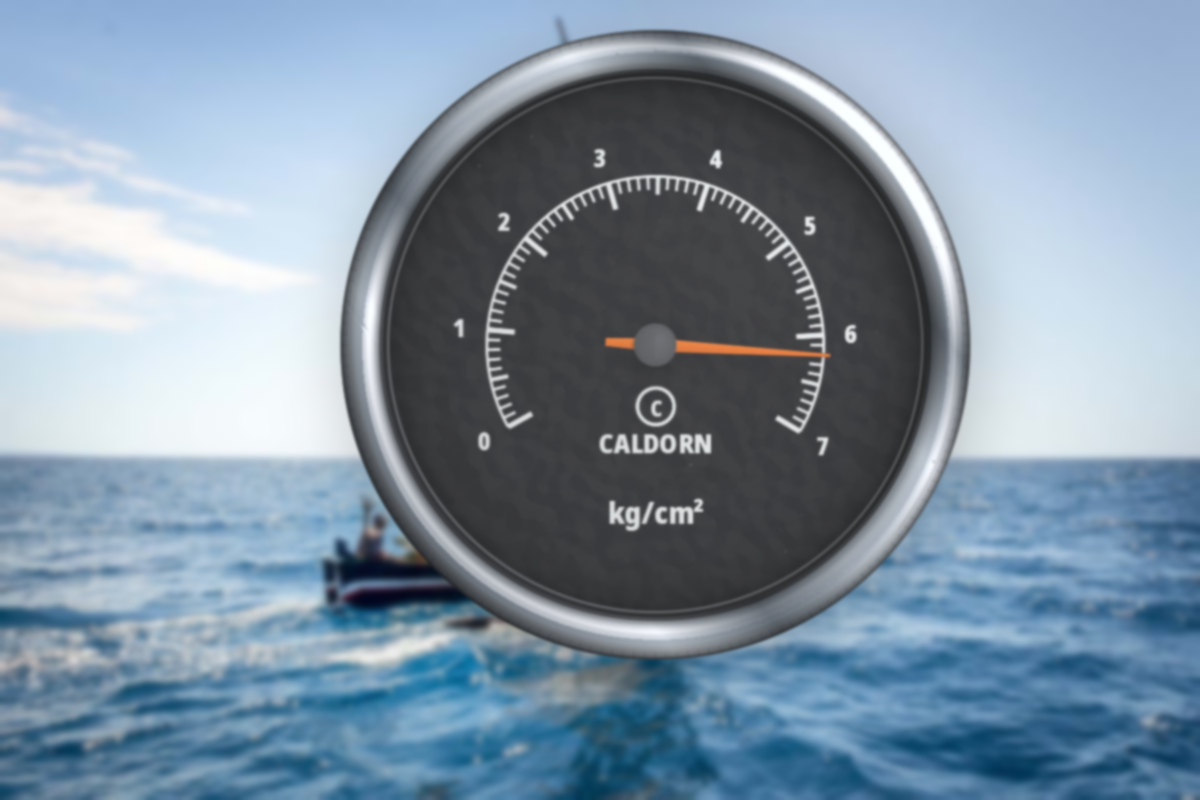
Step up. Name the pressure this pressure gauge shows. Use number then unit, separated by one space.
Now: 6.2 kg/cm²
